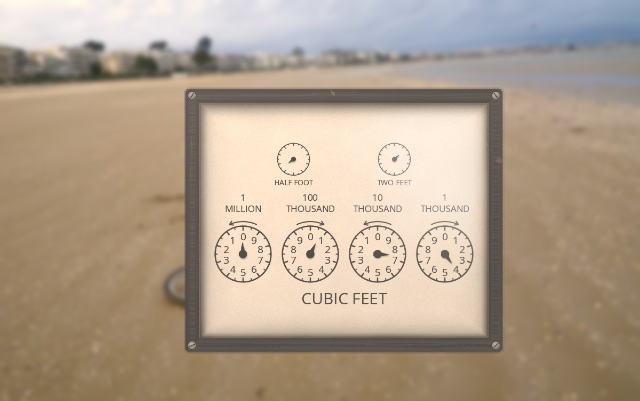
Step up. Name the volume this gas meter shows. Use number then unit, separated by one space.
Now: 7400 ft³
